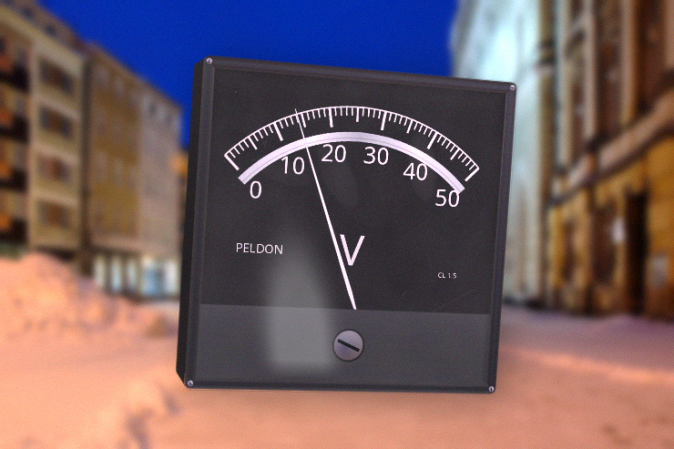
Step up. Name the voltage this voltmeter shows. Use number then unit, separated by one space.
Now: 14 V
